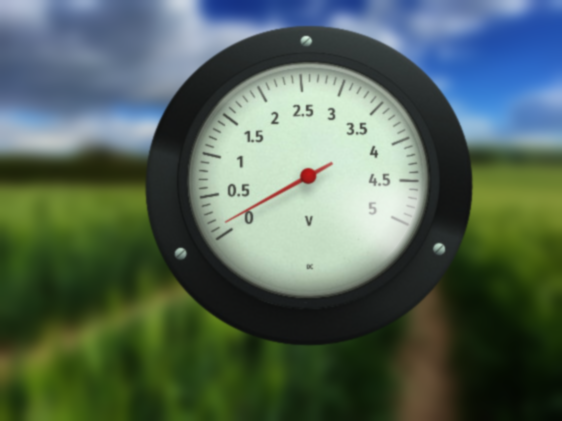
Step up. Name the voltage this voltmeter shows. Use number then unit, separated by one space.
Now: 0.1 V
